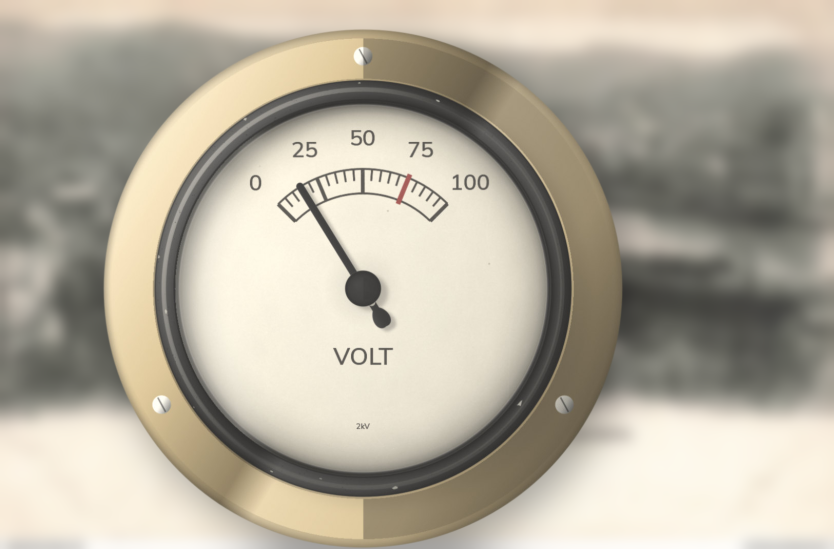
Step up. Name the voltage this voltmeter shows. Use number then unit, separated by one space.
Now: 15 V
